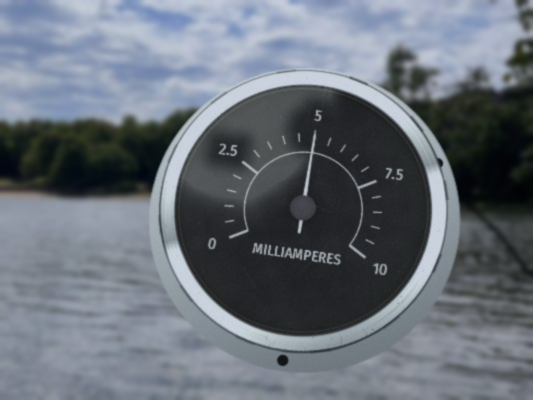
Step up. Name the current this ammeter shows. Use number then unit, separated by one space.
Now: 5 mA
